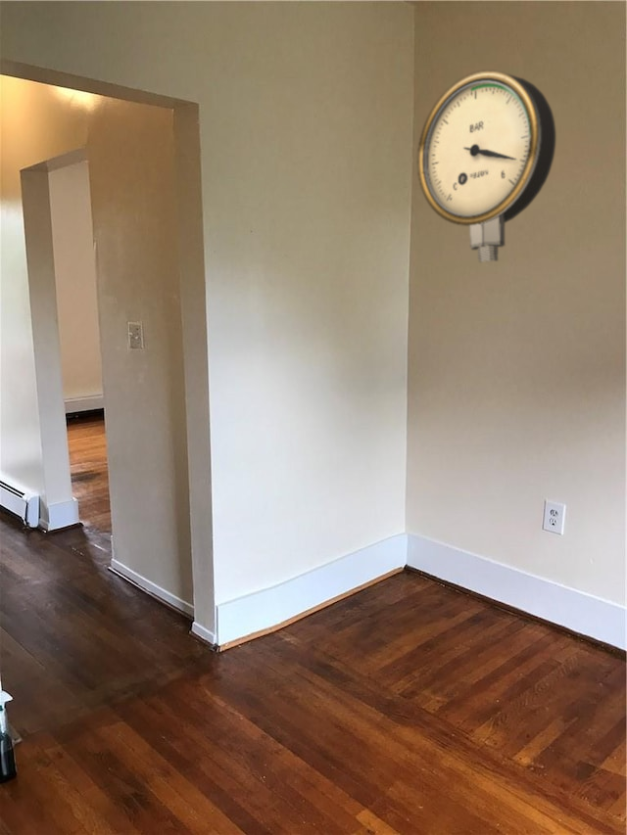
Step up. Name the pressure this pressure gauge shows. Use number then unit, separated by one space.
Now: 5.5 bar
